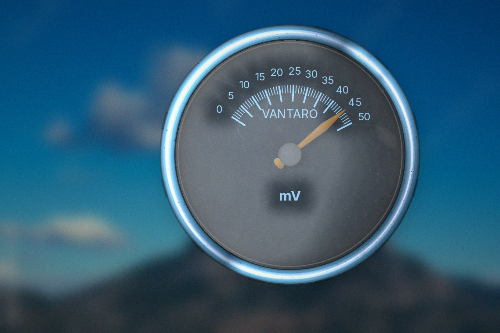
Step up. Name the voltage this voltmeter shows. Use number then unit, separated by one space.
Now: 45 mV
